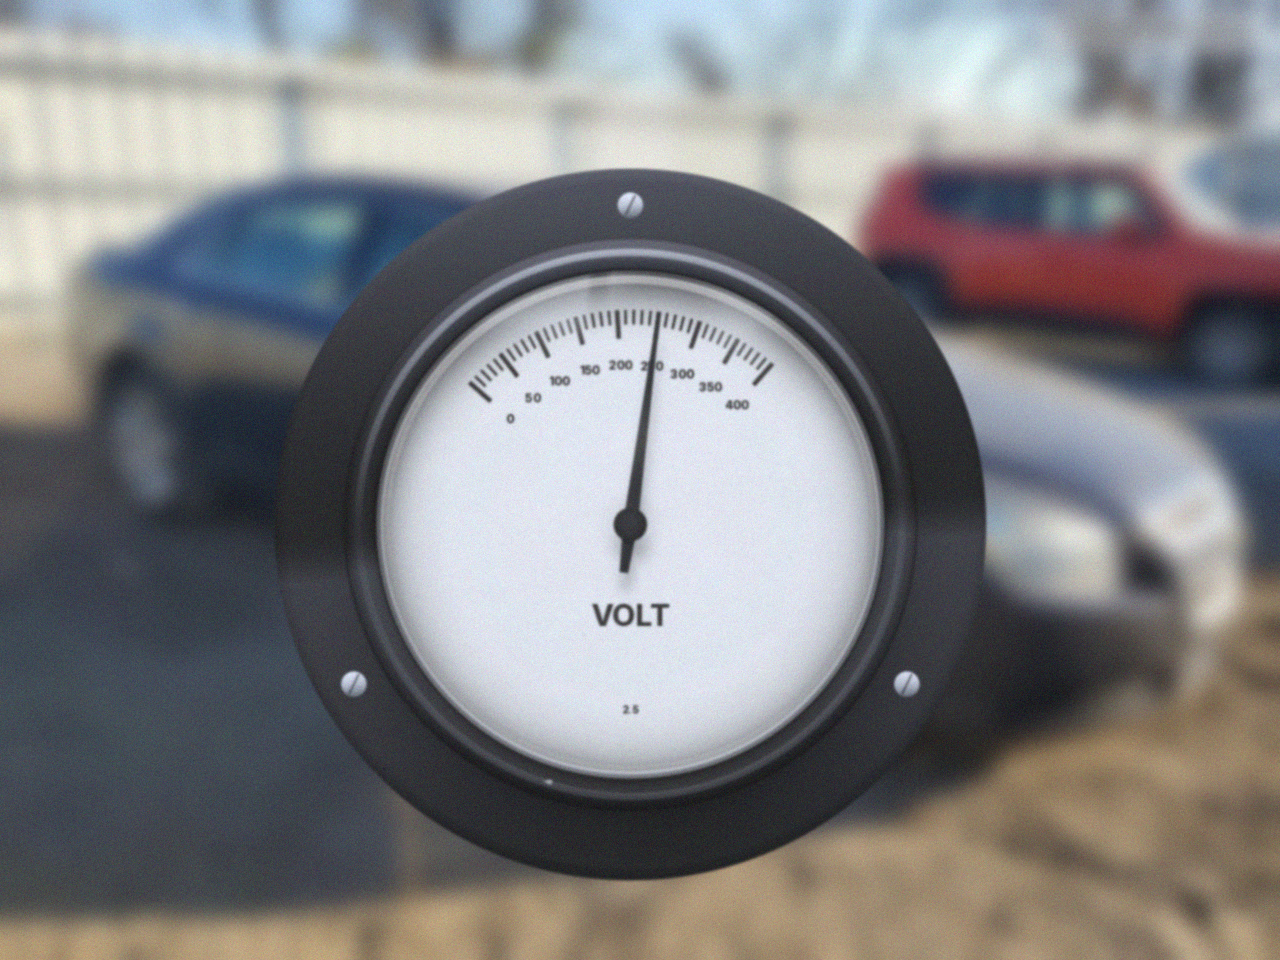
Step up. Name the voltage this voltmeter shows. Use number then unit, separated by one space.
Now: 250 V
